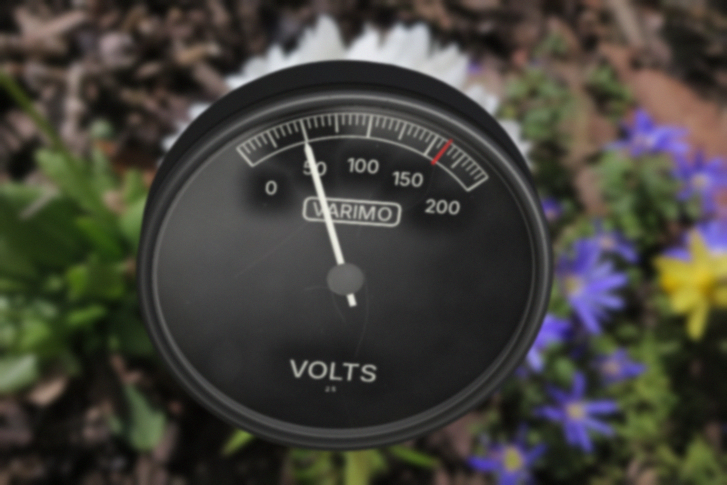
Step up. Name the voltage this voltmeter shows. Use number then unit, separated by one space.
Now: 50 V
